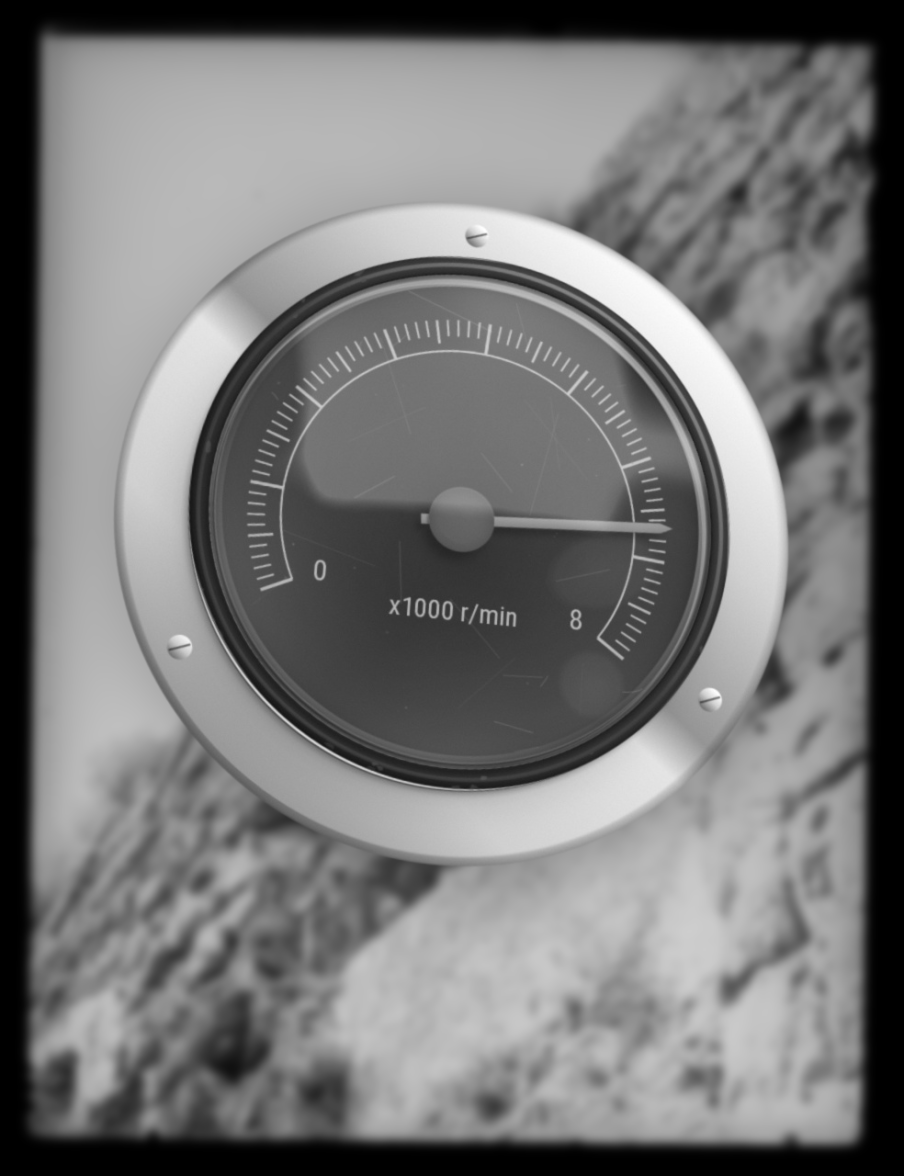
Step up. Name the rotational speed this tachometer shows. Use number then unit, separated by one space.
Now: 6700 rpm
